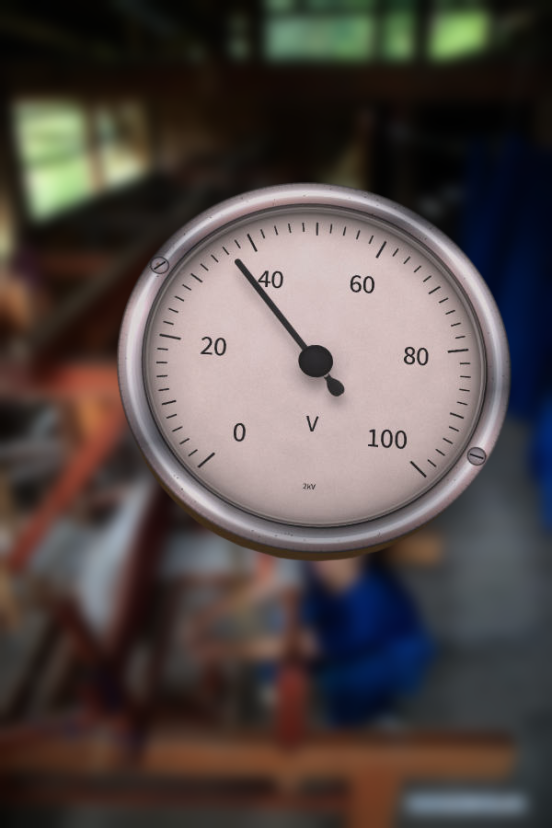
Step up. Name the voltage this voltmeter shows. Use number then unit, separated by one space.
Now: 36 V
